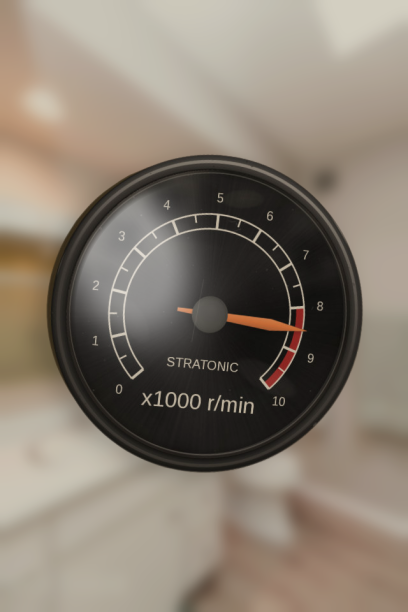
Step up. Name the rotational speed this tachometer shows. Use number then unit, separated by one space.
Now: 8500 rpm
